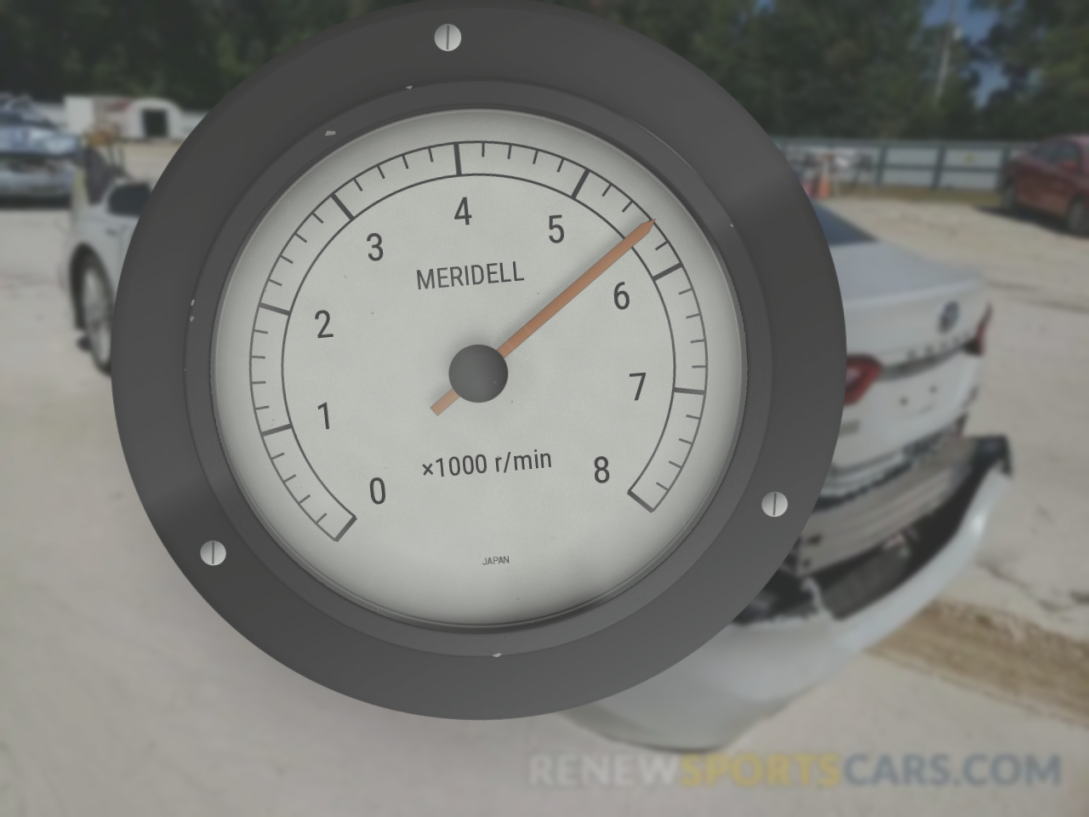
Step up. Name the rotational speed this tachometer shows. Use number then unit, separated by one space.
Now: 5600 rpm
